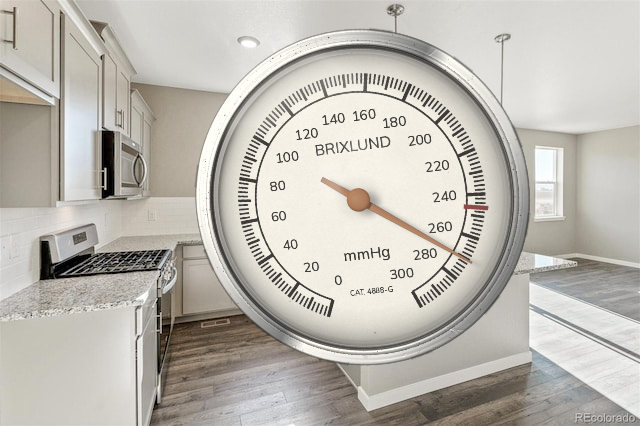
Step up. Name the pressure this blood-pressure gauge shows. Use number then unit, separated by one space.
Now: 270 mmHg
